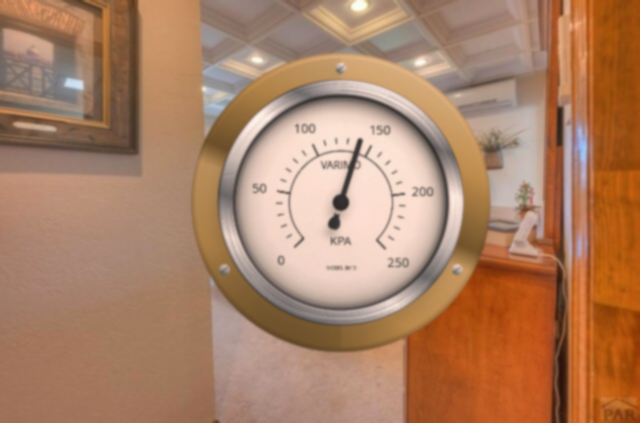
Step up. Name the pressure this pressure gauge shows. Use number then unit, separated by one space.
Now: 140 kPa
